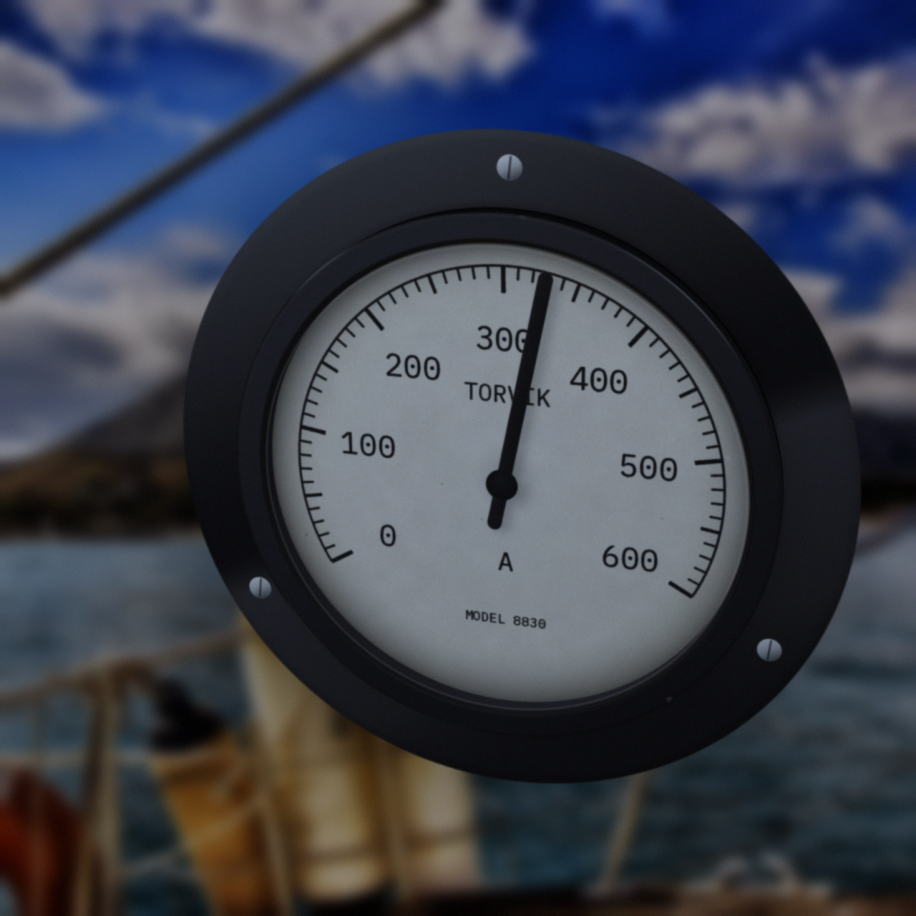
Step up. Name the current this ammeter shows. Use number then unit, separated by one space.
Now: 330 A
